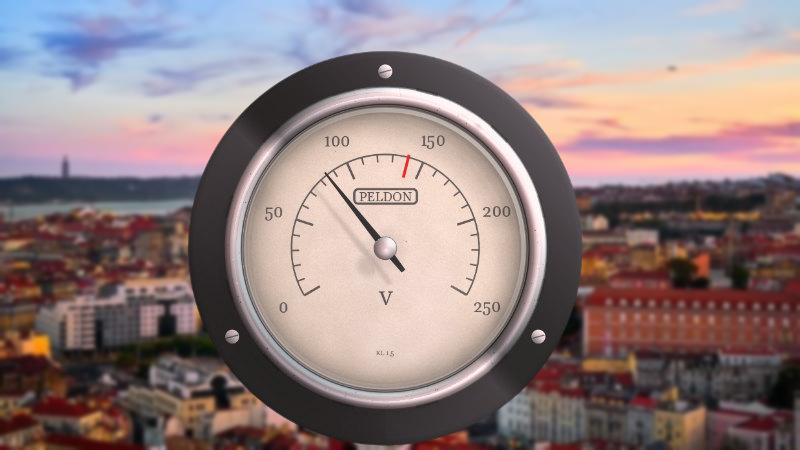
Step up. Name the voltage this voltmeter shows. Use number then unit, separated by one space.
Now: 85 V
